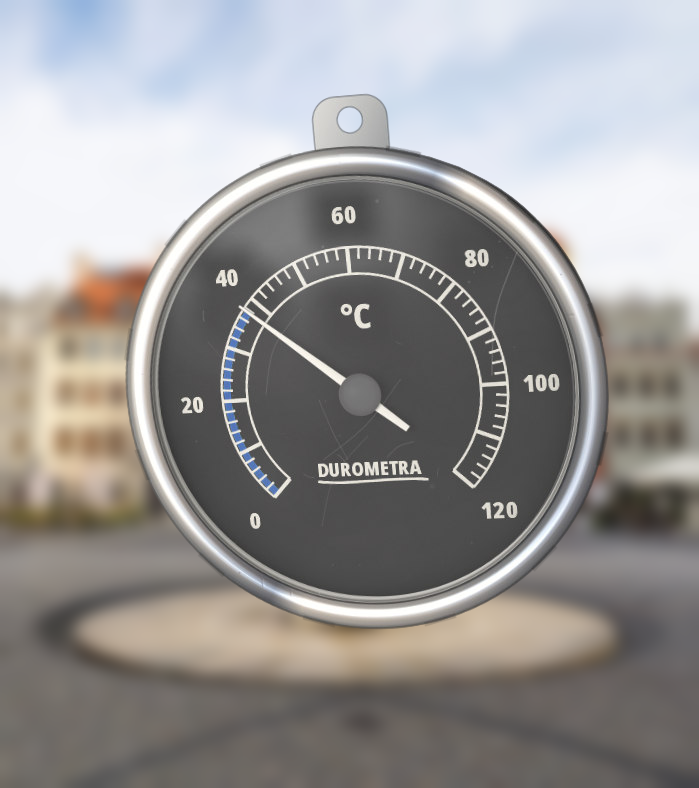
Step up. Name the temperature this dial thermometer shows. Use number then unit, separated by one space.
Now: 38 °C
